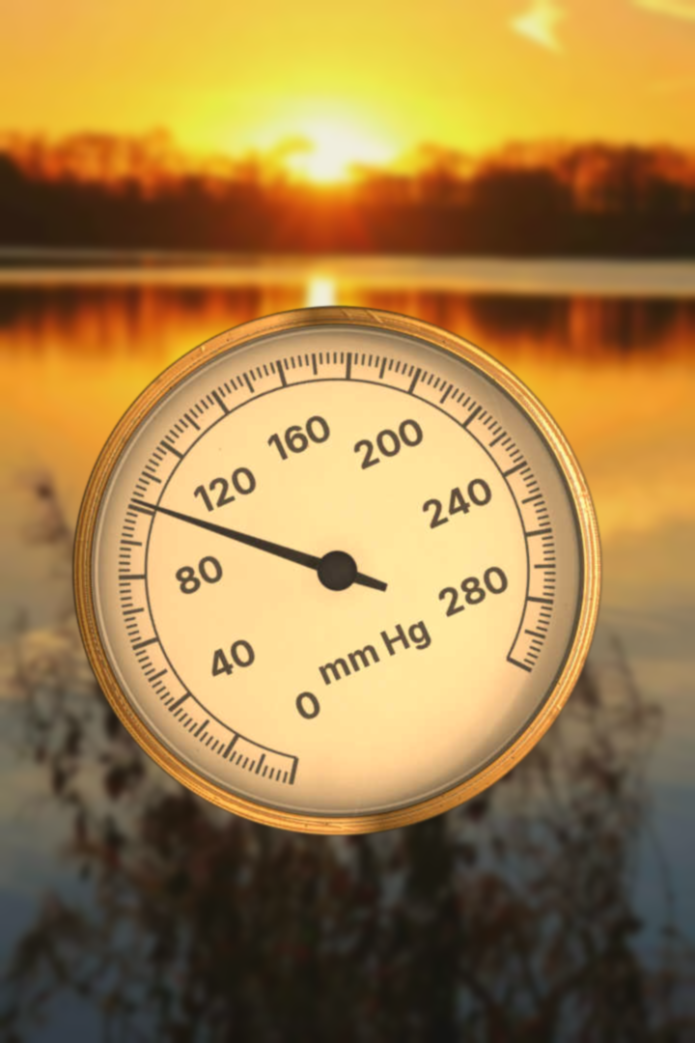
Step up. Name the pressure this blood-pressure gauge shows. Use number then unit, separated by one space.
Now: 102 mmHg
